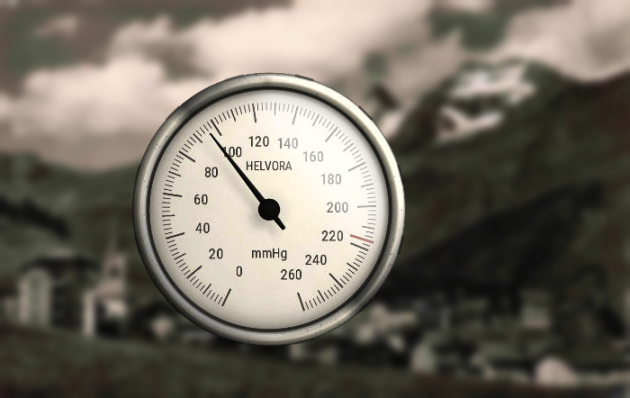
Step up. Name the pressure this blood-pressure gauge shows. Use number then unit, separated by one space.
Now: 96 mmHg
